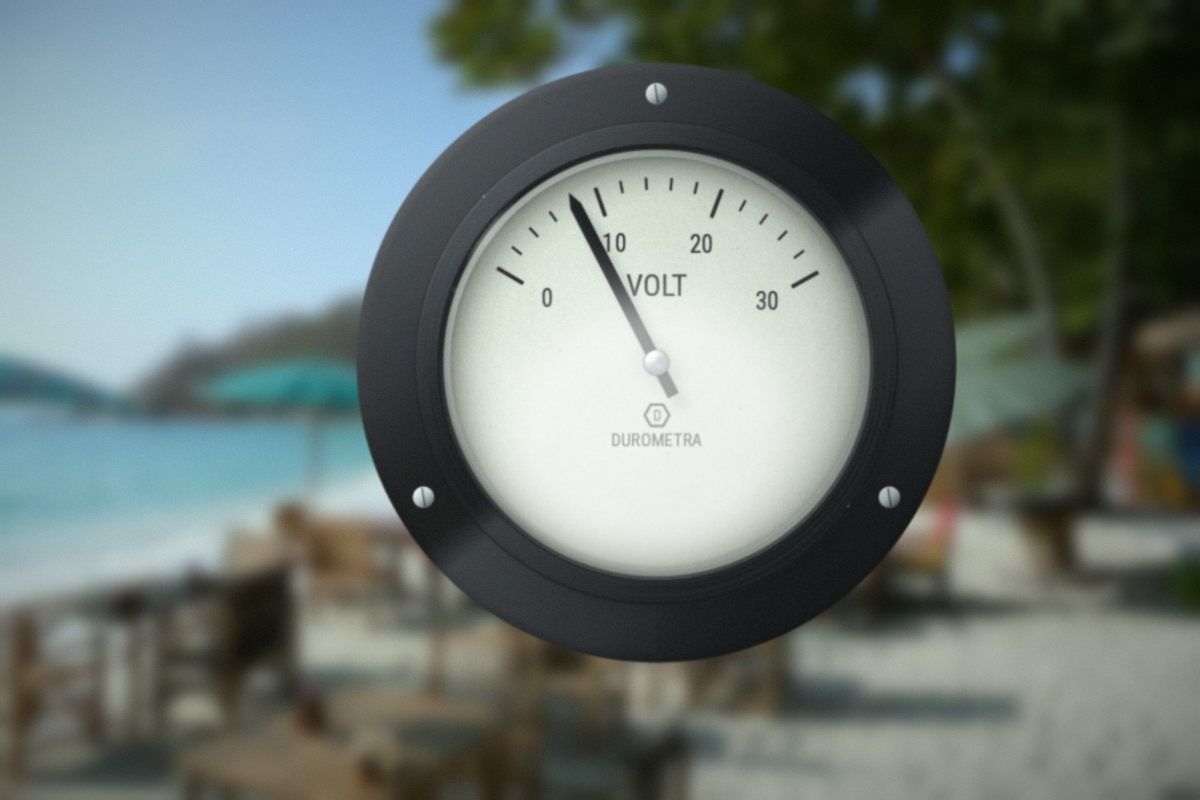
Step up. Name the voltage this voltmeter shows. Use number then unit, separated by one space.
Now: 8 V
